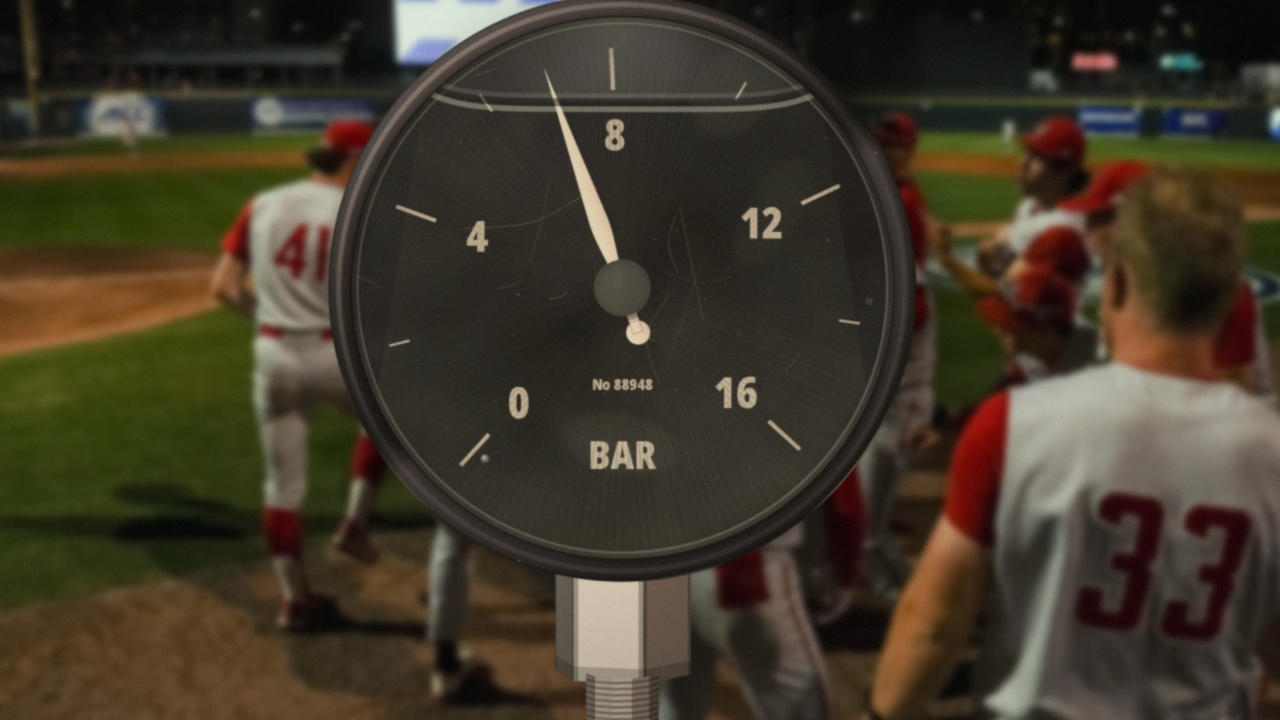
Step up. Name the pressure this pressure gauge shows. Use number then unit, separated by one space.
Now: 7 bar
